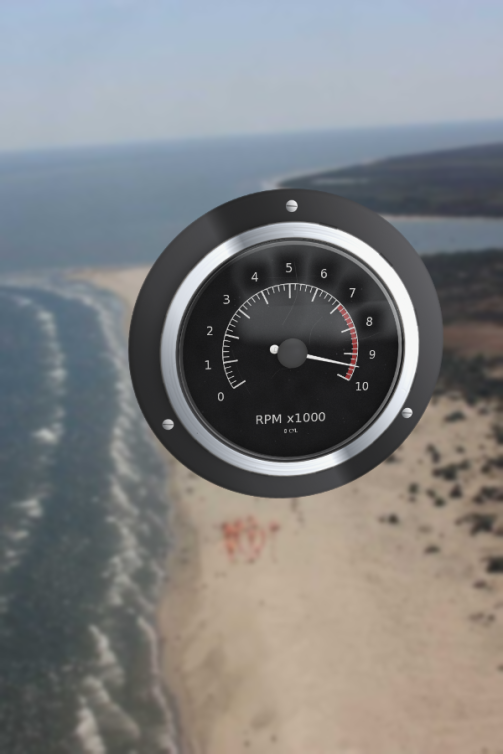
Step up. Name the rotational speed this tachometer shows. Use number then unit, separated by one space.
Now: 9400 rpm
